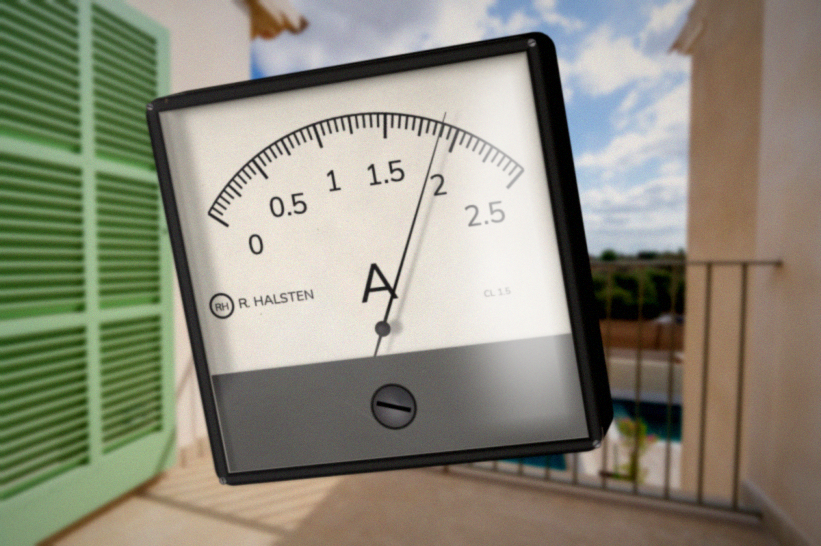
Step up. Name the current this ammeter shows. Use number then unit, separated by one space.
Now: 1.9 A
